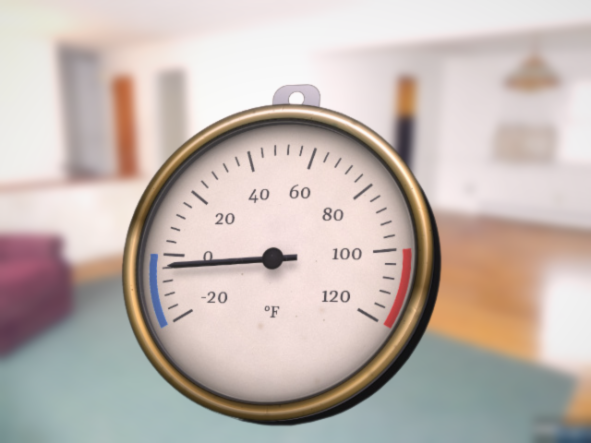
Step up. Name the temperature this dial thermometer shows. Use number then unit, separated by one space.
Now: -4 °F
